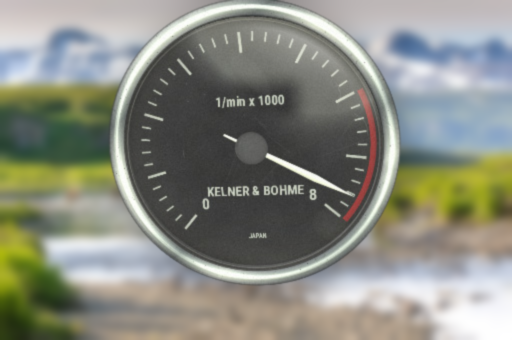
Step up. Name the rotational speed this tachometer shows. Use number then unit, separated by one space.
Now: 7600 rpm
